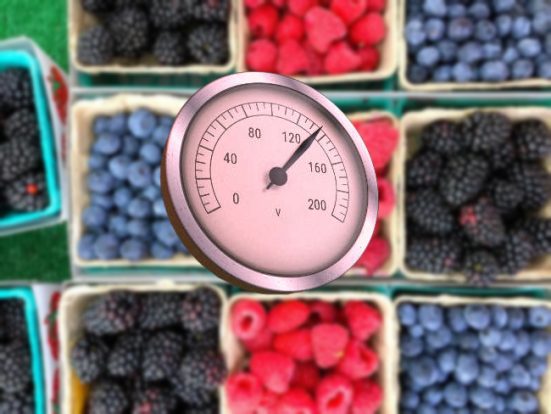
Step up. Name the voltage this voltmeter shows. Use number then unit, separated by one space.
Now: 135 V
